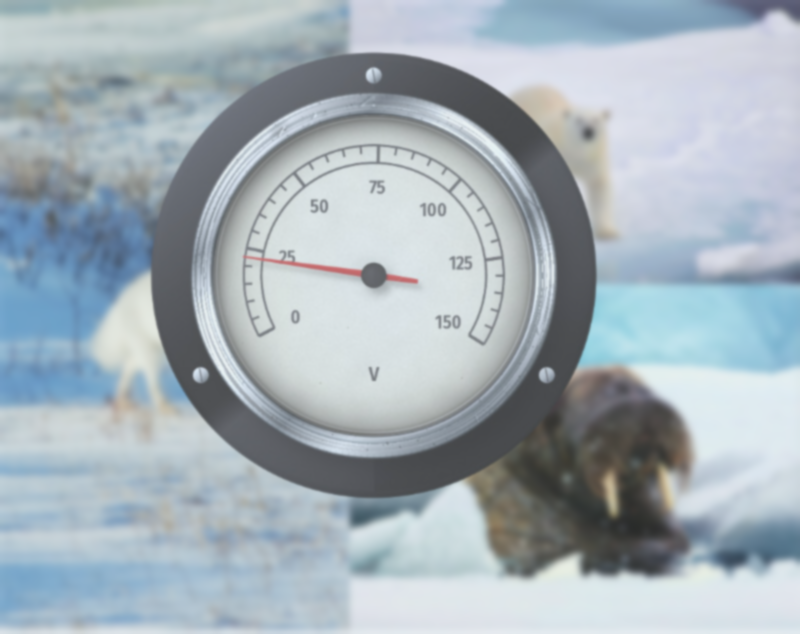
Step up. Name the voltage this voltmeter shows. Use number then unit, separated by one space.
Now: 22.5 V
